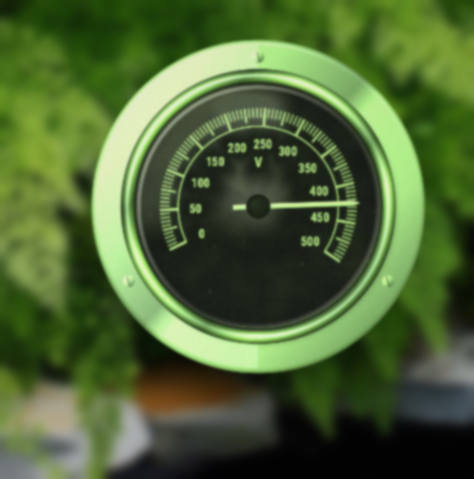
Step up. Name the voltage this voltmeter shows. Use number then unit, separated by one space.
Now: 425 V
